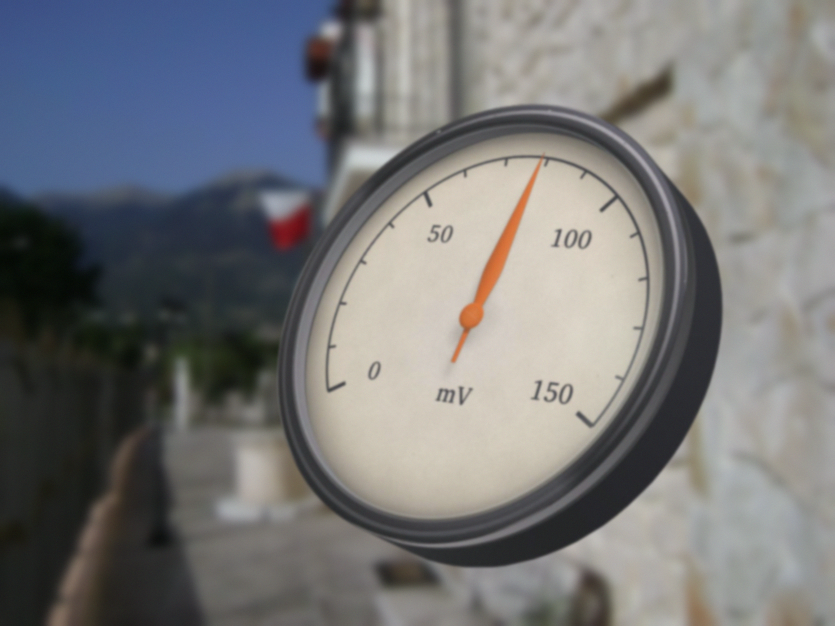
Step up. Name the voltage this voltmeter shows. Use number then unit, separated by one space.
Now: 80 mV
